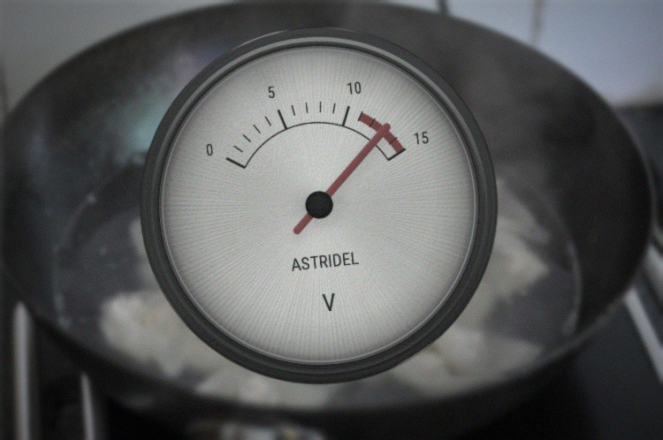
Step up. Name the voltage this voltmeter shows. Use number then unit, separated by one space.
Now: 13 V
